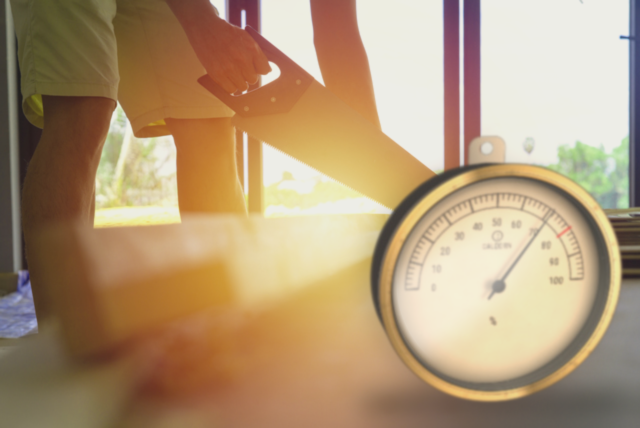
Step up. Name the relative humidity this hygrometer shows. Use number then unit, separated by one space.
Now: 70 %
